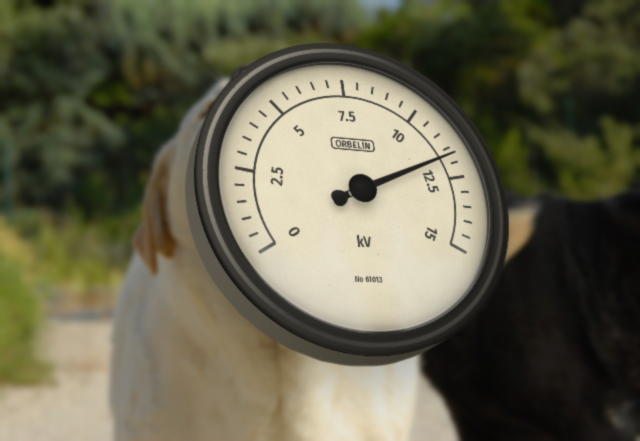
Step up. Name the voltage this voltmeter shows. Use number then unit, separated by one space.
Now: 11.75 kV
